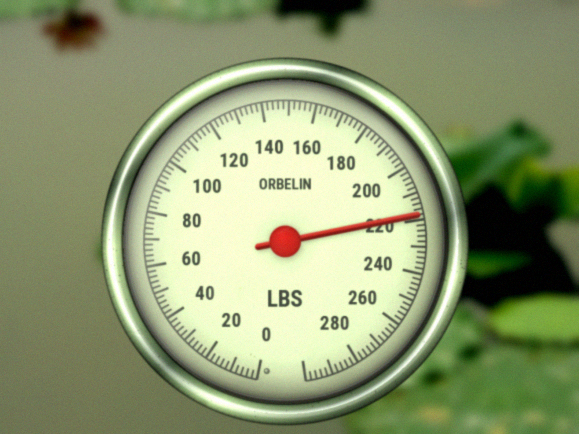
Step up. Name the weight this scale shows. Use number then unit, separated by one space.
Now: 218 lb
